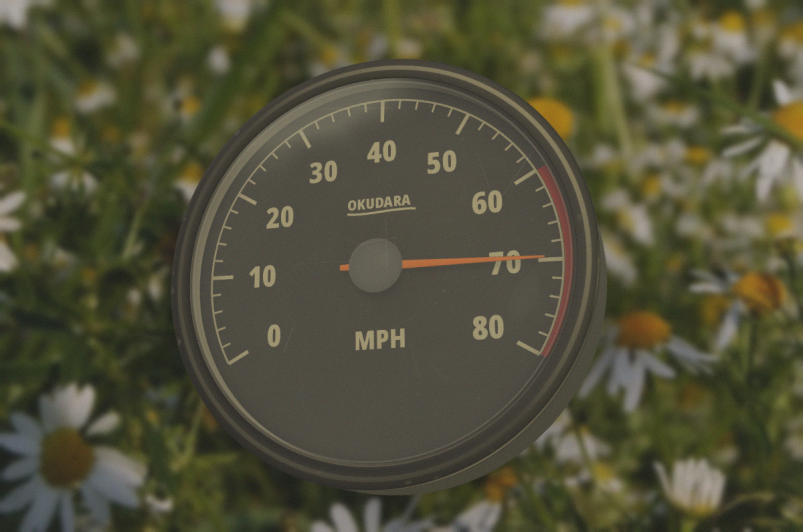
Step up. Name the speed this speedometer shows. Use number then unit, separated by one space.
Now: 70 mph
